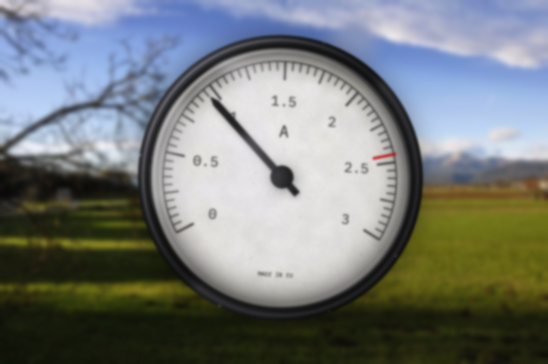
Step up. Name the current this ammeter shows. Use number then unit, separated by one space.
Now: 0.95 A
